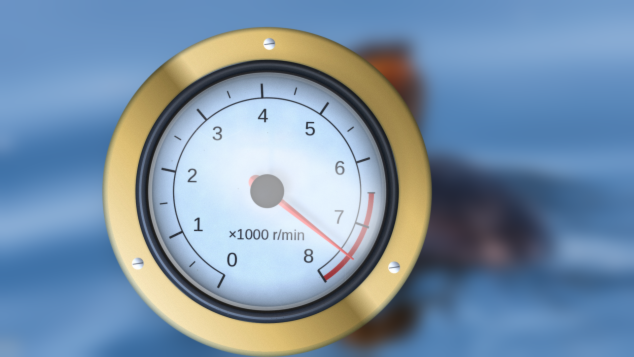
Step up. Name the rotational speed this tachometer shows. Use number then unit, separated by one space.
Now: 7500 rpm
